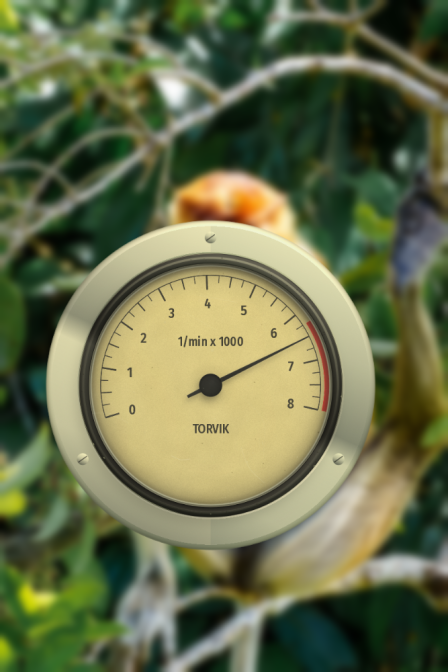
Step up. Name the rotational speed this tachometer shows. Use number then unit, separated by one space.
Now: 6500 rpm
